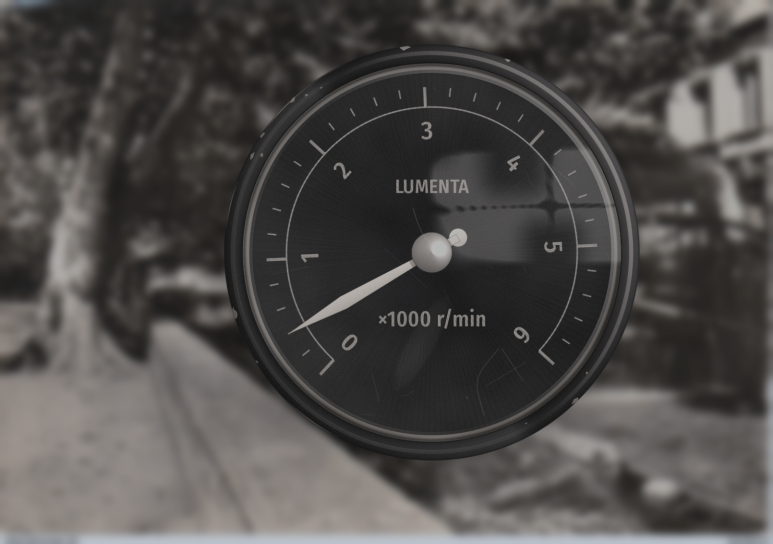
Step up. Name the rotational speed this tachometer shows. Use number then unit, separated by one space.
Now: 400 rpm
